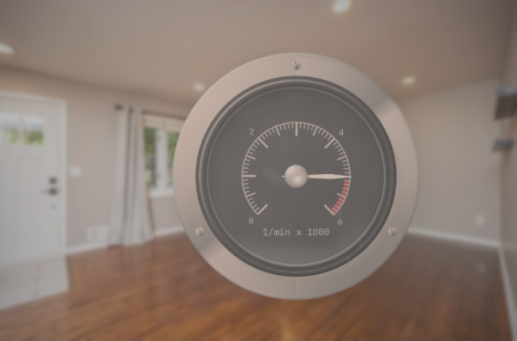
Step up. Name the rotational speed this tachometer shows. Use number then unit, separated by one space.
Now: 5000 rpm
